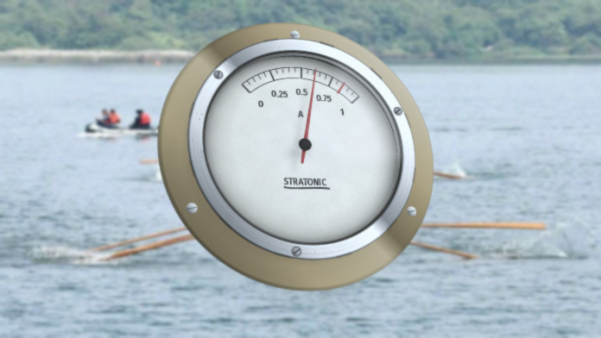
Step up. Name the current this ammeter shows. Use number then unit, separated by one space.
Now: 0.6 A
